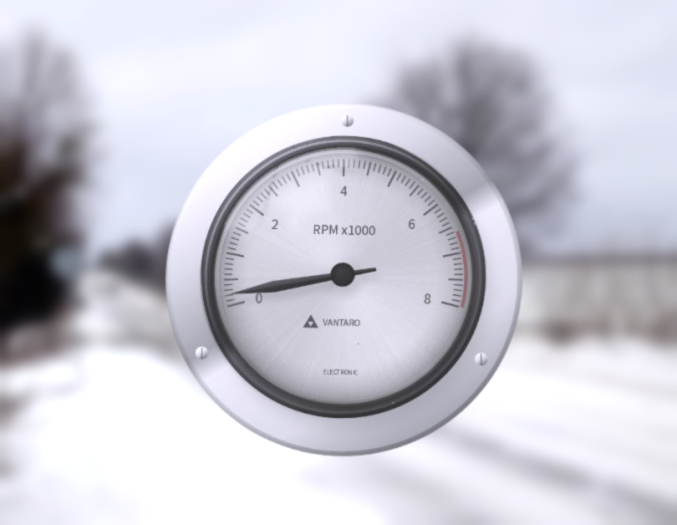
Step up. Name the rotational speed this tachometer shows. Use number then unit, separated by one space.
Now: 200 rpm
